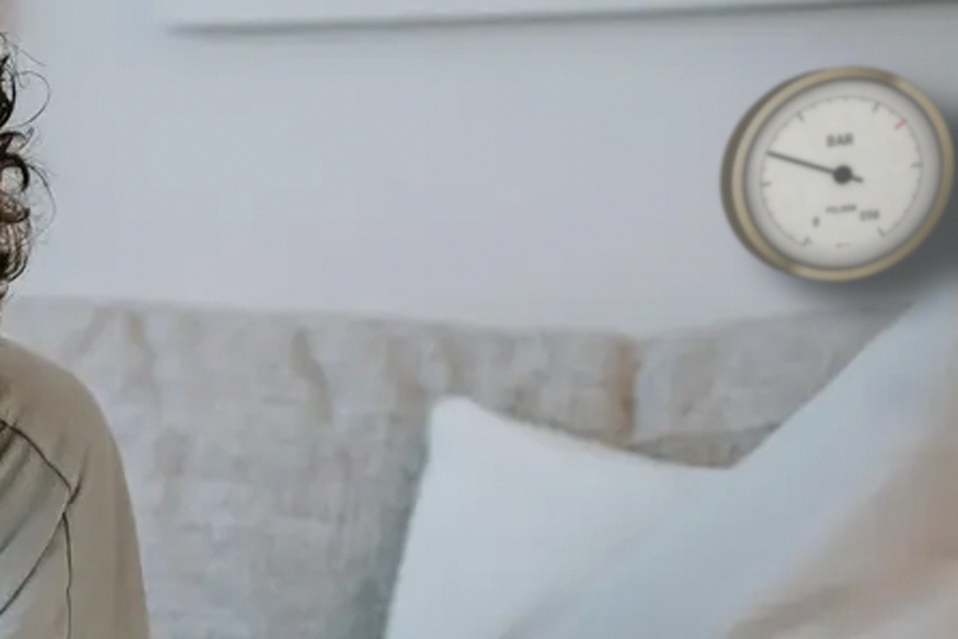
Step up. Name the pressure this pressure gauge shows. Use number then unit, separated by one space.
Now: 70 bar
